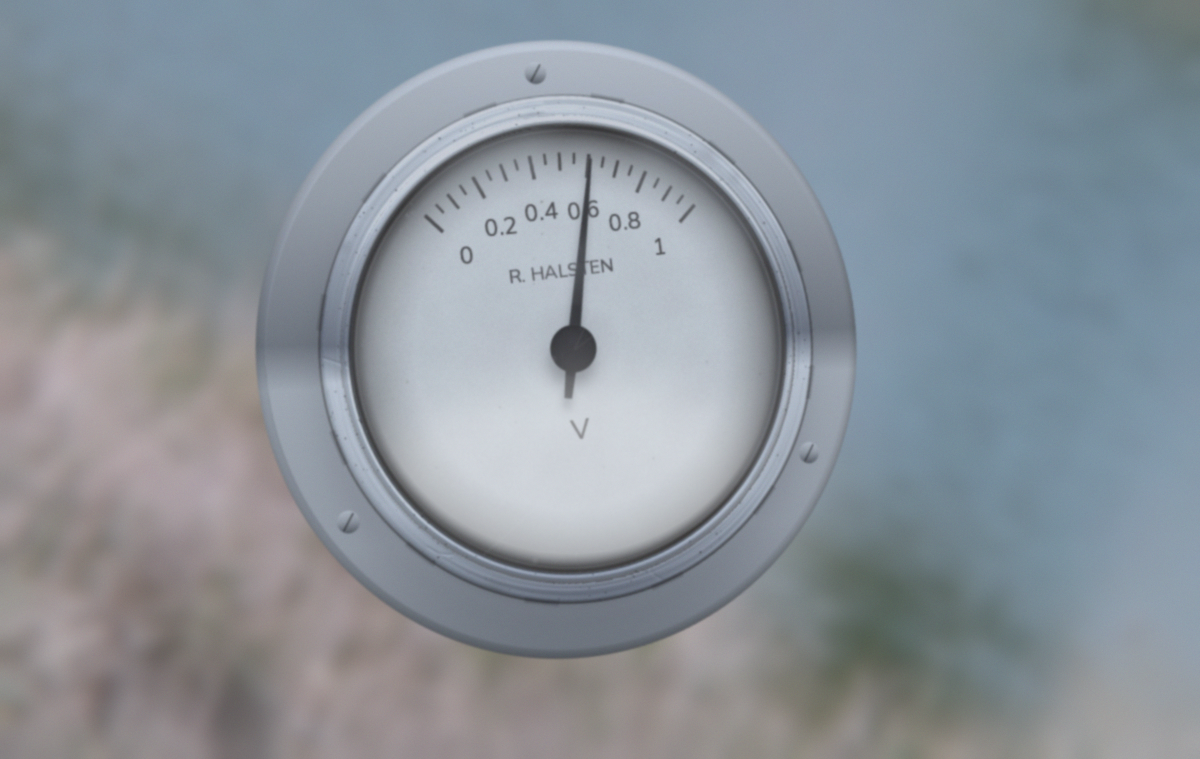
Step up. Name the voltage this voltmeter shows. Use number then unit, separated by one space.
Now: 0.6 V
